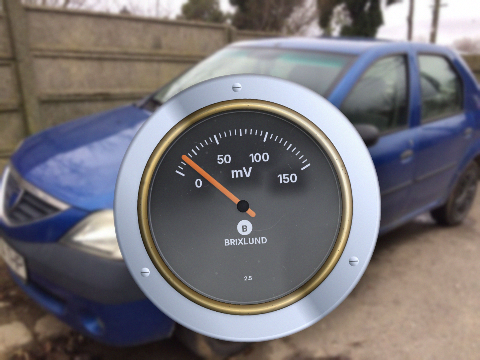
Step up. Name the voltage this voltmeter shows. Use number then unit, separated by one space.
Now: 15 mV
